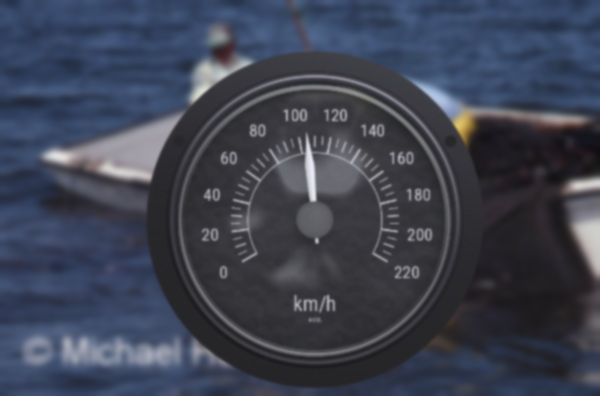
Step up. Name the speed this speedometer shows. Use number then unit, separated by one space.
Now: 105 km/h
